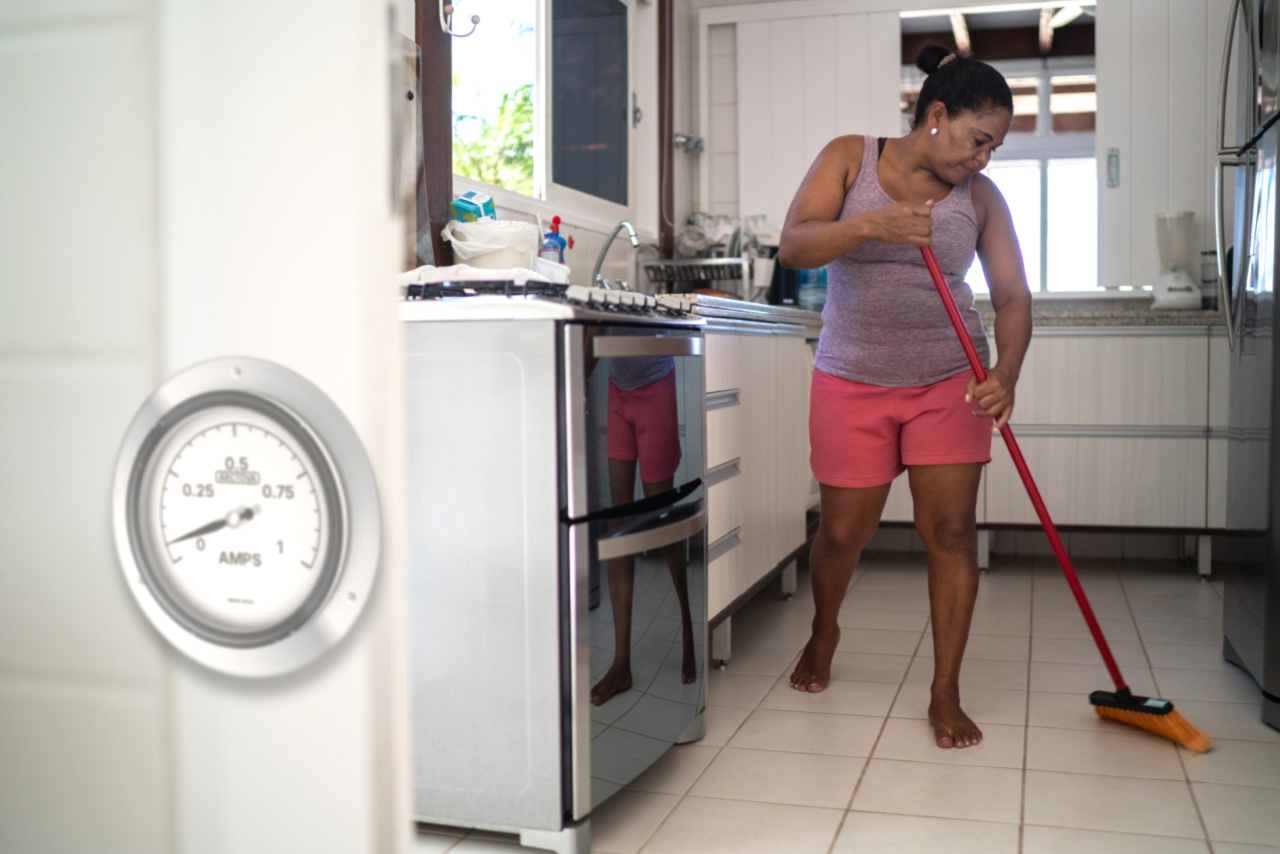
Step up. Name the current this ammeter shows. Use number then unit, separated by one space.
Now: 0.05 A
